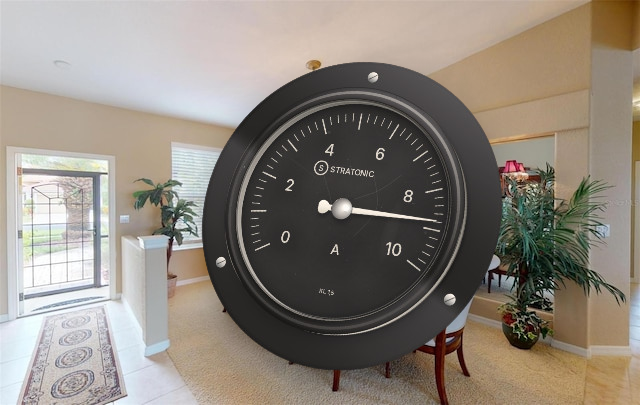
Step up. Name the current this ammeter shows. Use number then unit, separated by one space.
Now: 8.8 A
